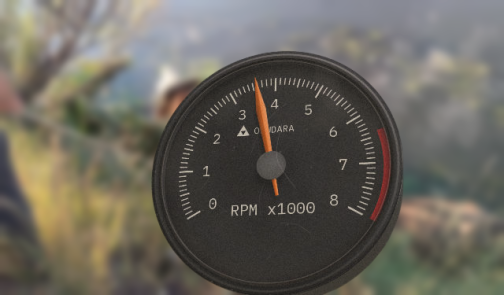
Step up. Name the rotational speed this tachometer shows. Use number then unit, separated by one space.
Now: 3600 rpm
